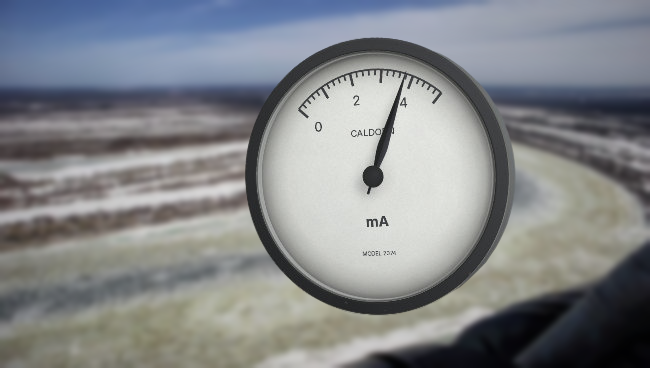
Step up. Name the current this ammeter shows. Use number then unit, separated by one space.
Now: 3.8 mA
